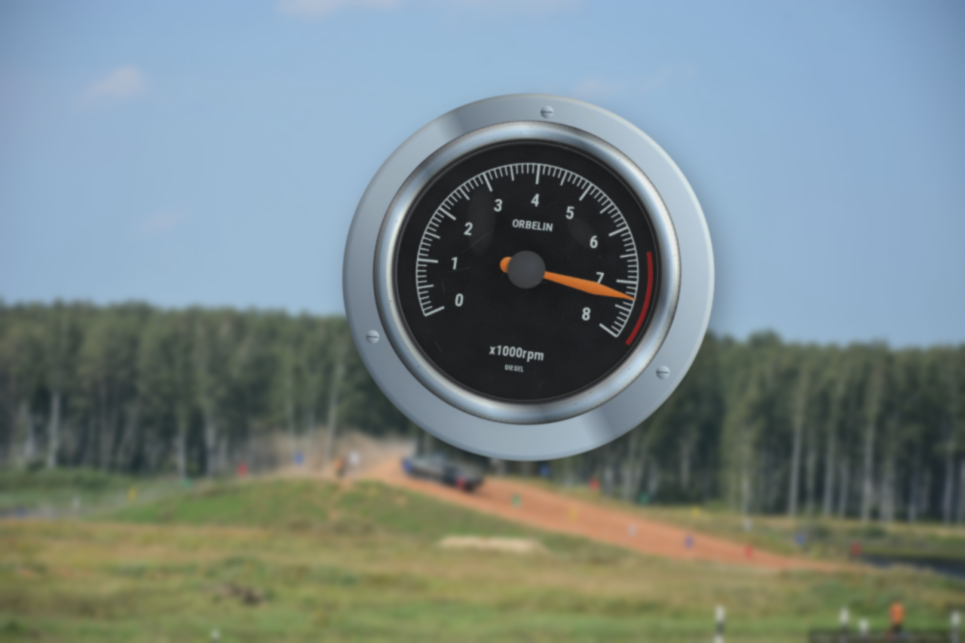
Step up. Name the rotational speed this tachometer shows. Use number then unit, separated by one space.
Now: 7300 rpm
